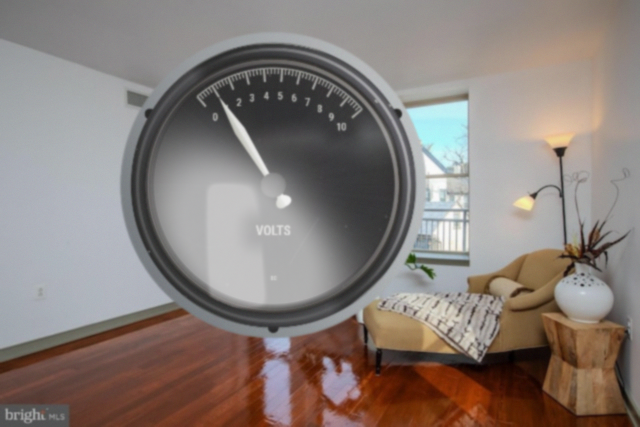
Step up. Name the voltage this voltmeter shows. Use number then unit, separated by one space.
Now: 1 V
